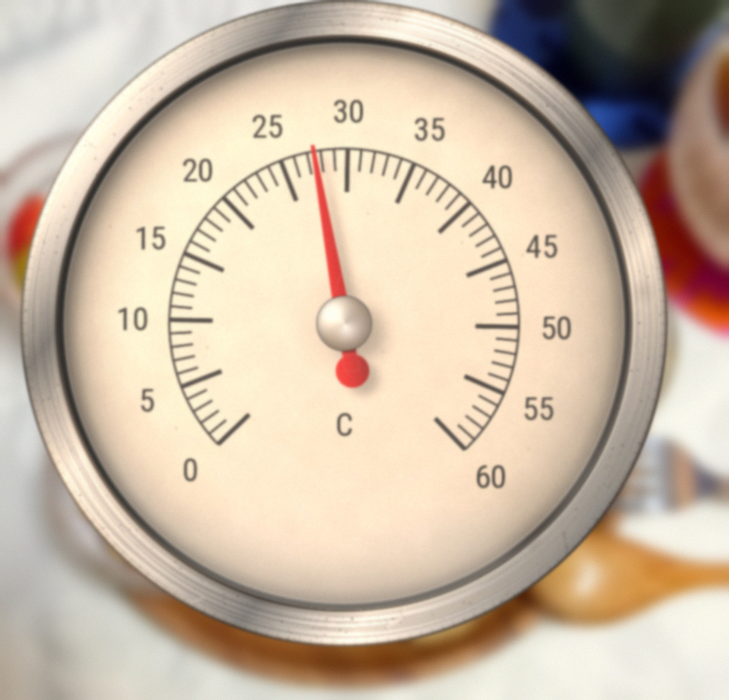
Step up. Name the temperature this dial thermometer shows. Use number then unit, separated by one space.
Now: 27.5 °C
